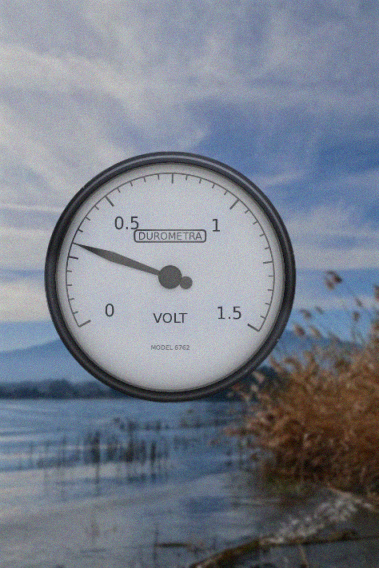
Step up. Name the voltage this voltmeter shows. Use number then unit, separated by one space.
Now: 0.3 V
